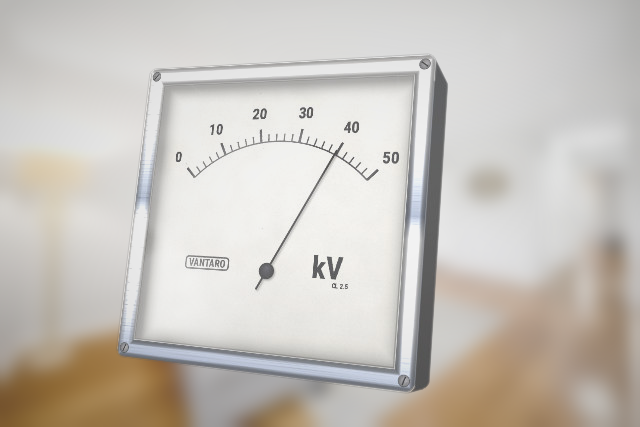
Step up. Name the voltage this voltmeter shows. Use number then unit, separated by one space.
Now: 40 kV
